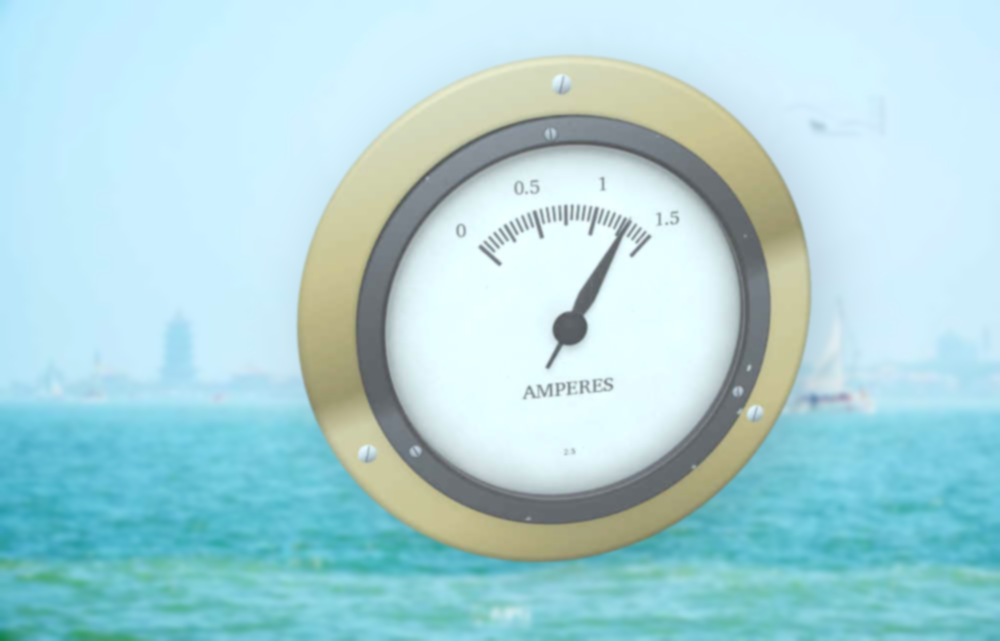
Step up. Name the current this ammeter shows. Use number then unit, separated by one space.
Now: 1.25 A
